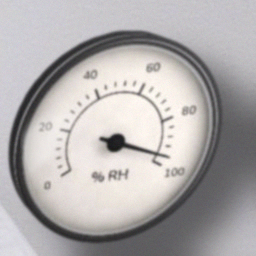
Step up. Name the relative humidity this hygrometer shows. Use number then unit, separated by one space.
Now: 96 %
